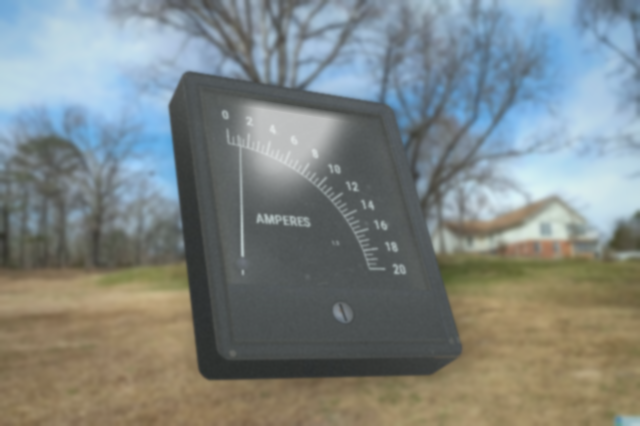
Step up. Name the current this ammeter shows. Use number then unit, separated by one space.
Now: 1 A
